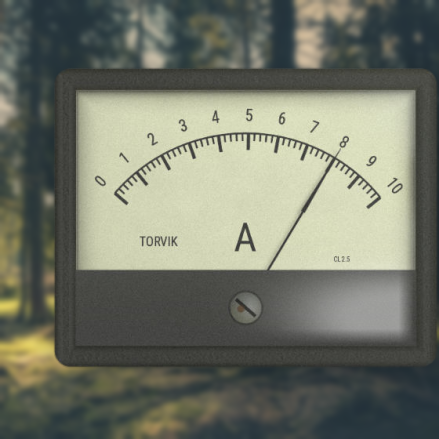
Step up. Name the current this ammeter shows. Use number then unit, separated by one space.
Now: 8 A
